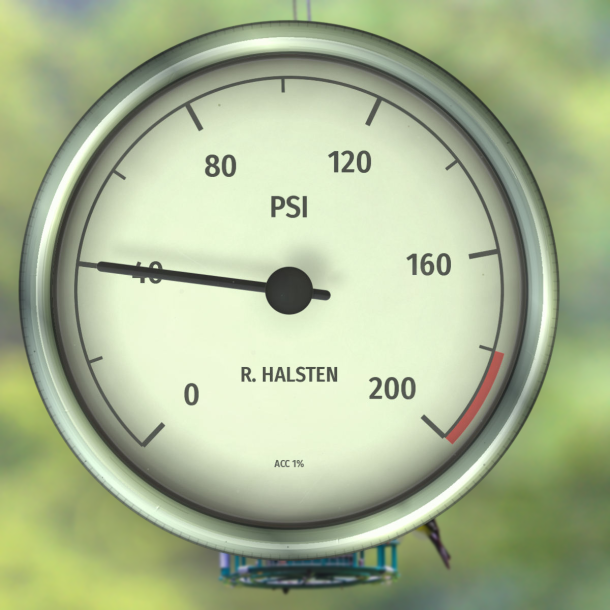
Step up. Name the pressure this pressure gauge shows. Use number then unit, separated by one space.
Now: 40 psi
